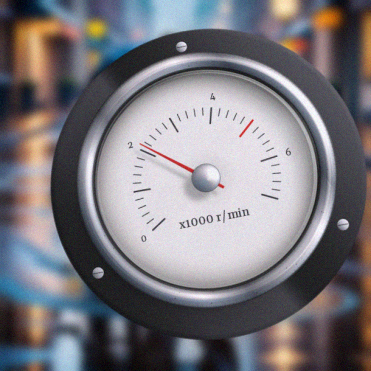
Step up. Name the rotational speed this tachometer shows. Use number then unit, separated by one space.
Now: 2100 rpm
